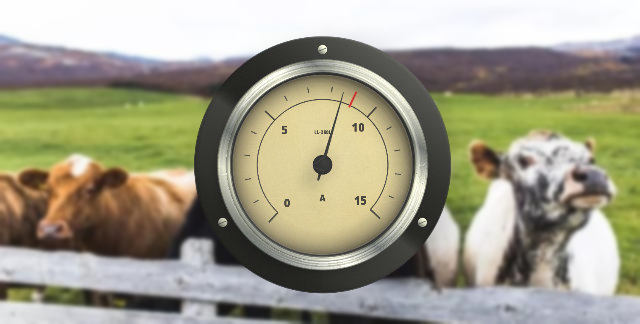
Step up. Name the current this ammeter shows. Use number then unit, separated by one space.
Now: 8.5 A
